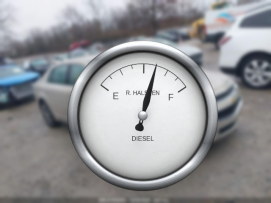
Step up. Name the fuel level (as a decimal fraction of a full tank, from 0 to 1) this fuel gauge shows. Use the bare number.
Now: 0.625
